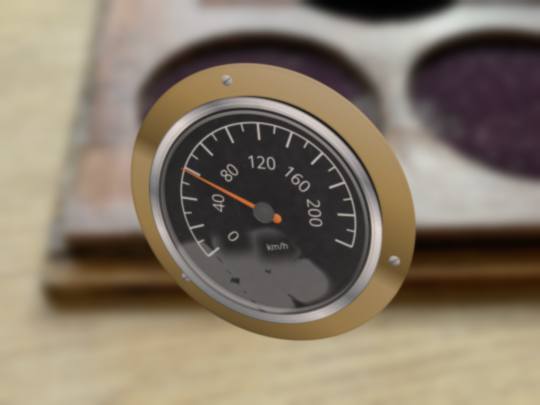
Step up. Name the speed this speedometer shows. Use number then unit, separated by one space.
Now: 60 km/h
